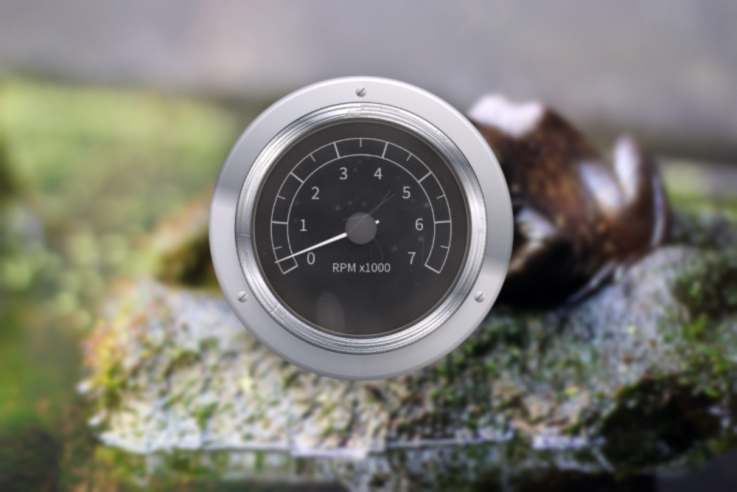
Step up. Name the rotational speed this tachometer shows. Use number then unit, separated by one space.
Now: 250 rpm
